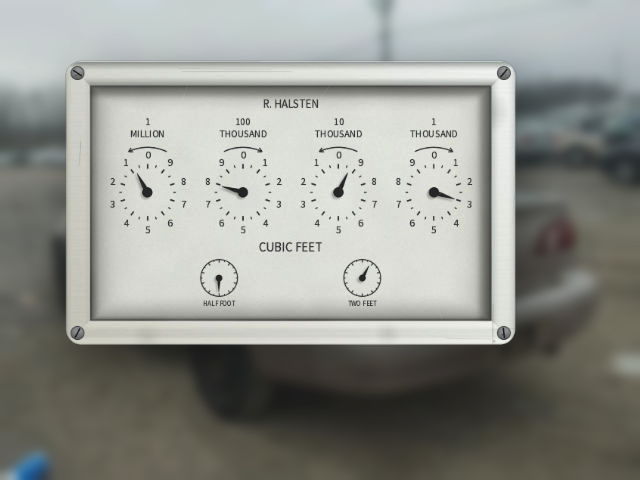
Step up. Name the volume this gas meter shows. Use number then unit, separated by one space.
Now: 79300 ft³
